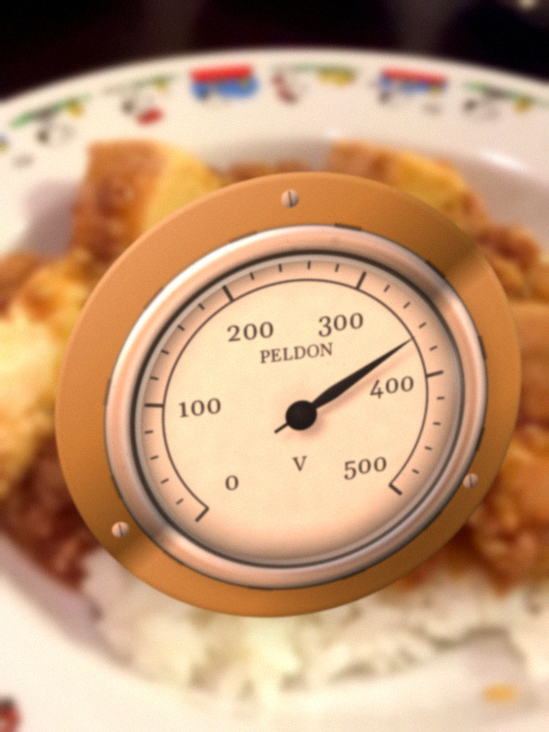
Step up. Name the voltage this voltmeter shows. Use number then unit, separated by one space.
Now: 360 V
